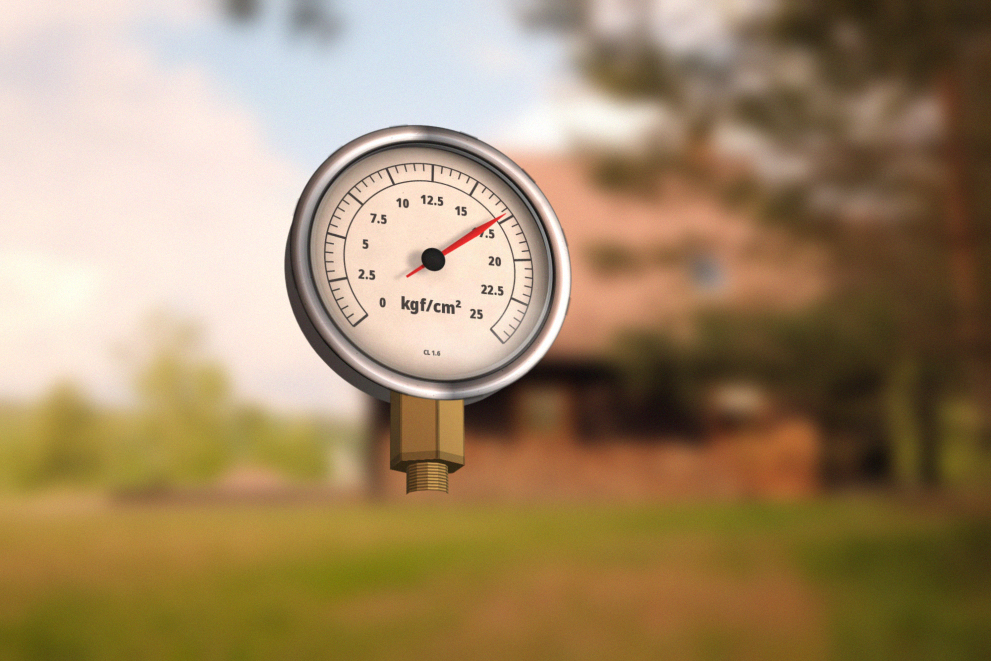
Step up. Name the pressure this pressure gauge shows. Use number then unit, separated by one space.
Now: 17.25 kg/cm²
